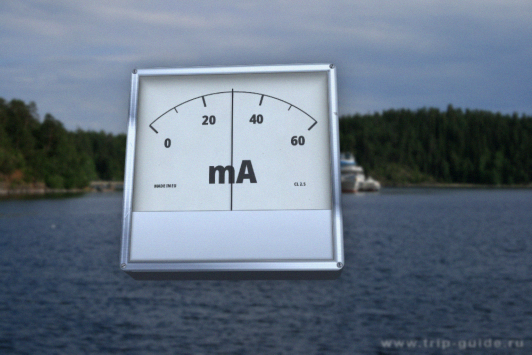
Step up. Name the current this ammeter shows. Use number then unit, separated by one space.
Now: 30 mA
